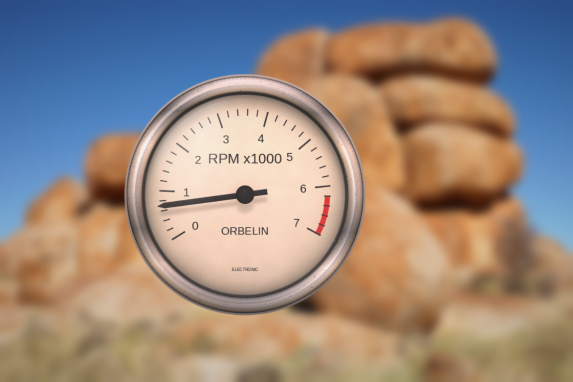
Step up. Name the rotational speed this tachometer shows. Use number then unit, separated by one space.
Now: 700 rpm
